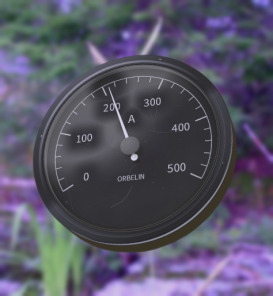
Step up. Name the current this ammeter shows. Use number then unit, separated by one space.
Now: 210 A
